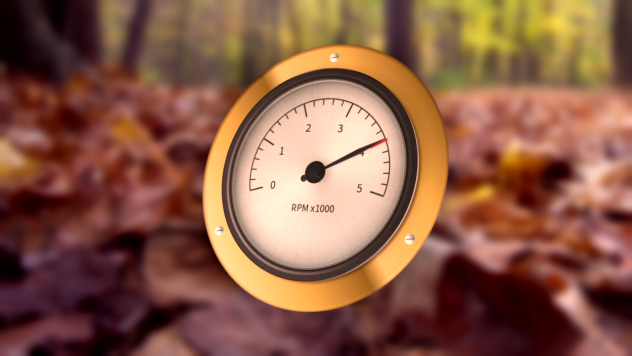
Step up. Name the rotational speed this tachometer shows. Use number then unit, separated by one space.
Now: 4000 rpm
